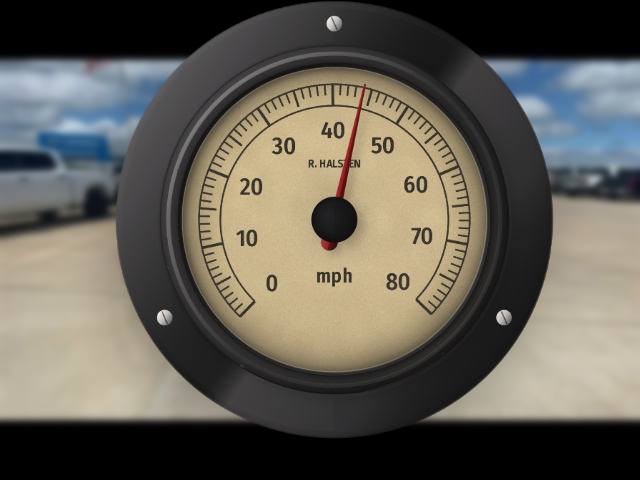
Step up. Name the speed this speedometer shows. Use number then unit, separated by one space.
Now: 44 mph
